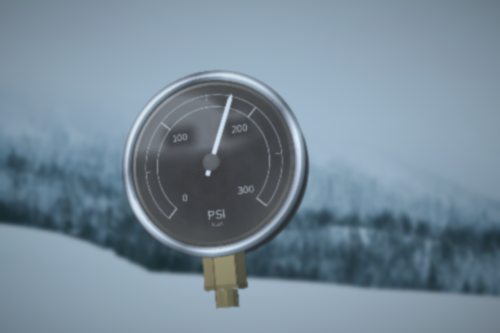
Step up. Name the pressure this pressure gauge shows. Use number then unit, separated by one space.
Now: 175 psi
